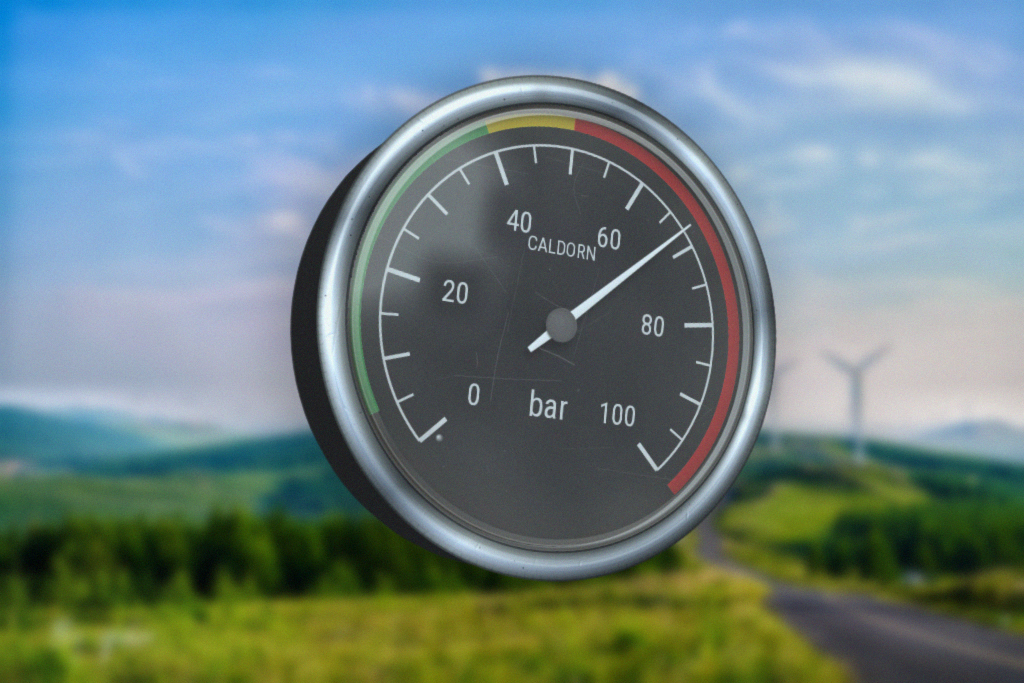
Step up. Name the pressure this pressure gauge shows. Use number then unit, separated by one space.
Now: 67.5 bar
